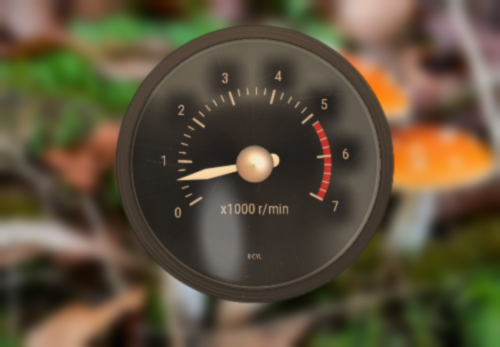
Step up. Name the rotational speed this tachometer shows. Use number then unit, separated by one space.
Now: 600 rpm
